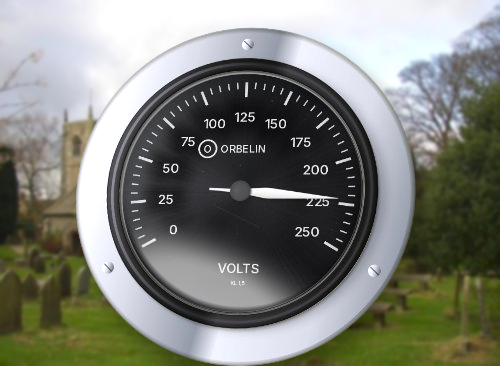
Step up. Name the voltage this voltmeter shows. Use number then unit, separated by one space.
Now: 222.5 V
